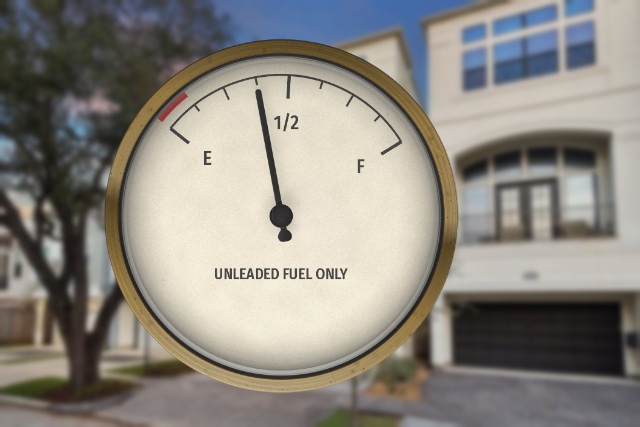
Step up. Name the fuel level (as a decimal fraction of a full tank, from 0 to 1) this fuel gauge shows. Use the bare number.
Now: 0.375
